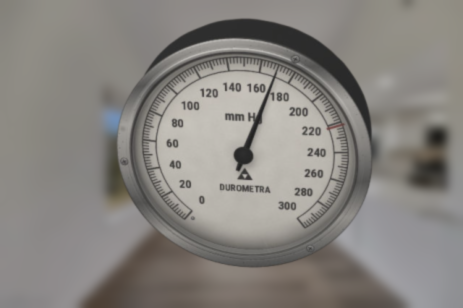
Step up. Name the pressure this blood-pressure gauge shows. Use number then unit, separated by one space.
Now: 170 mmHg
